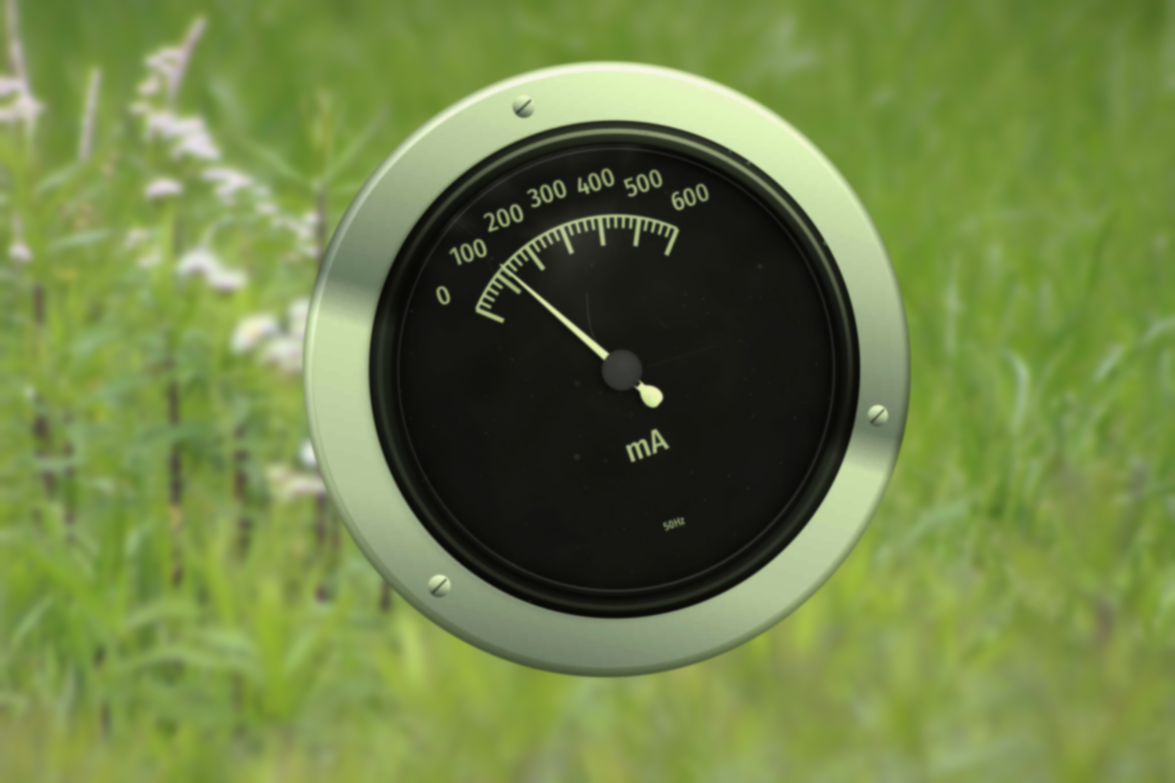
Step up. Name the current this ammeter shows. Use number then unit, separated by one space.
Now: 120 mA
